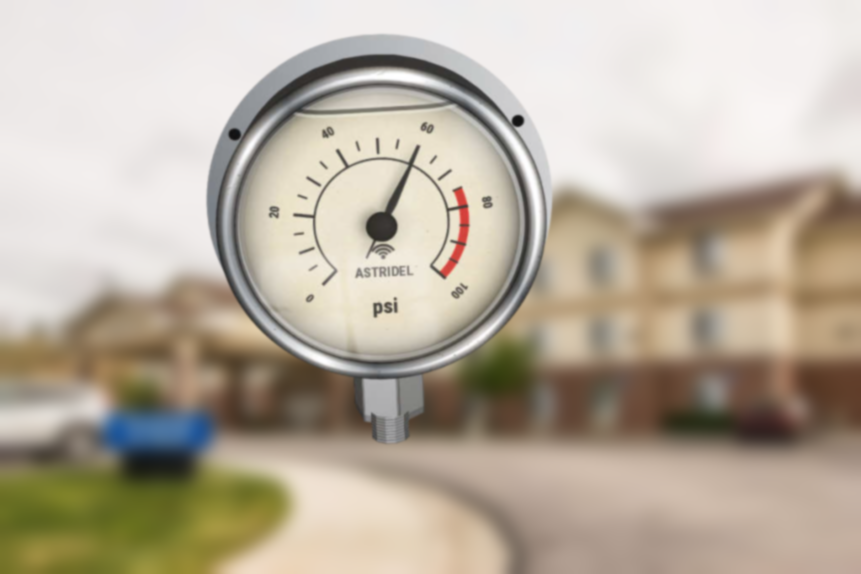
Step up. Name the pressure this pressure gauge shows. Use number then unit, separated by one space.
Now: 60 psi
